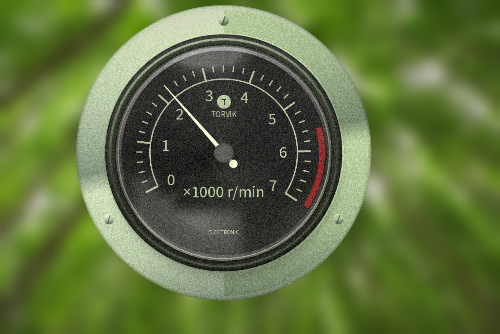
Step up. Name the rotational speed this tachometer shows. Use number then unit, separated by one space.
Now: 2200 rpm
